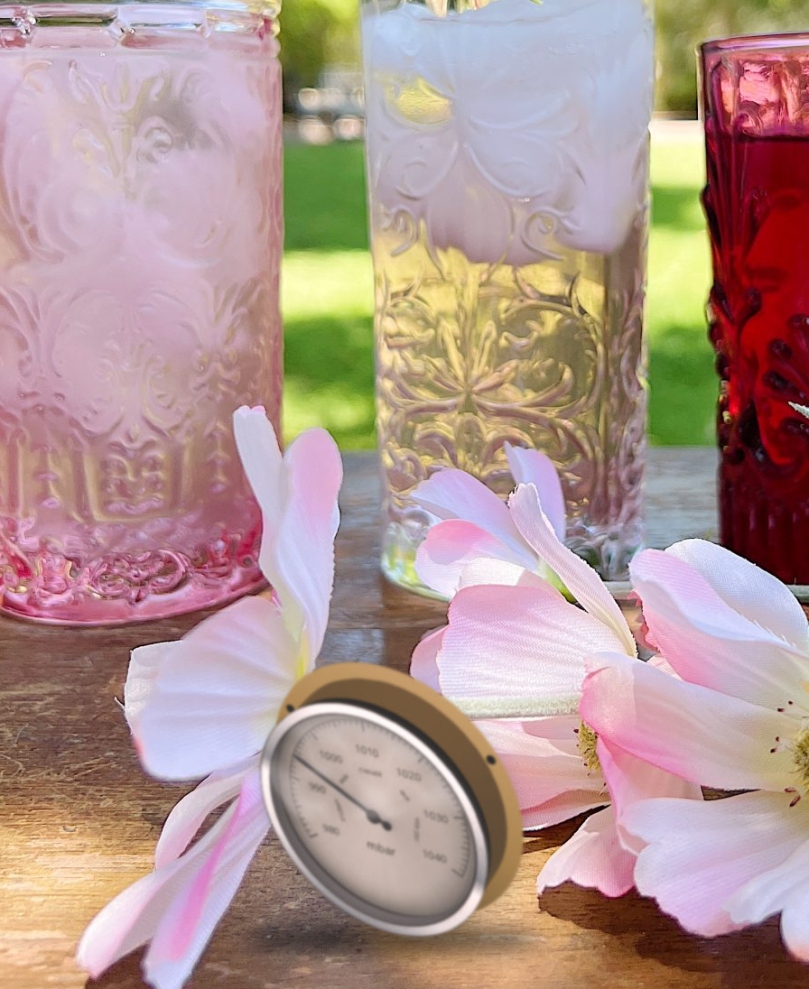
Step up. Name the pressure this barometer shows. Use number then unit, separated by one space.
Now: 995 mbar
